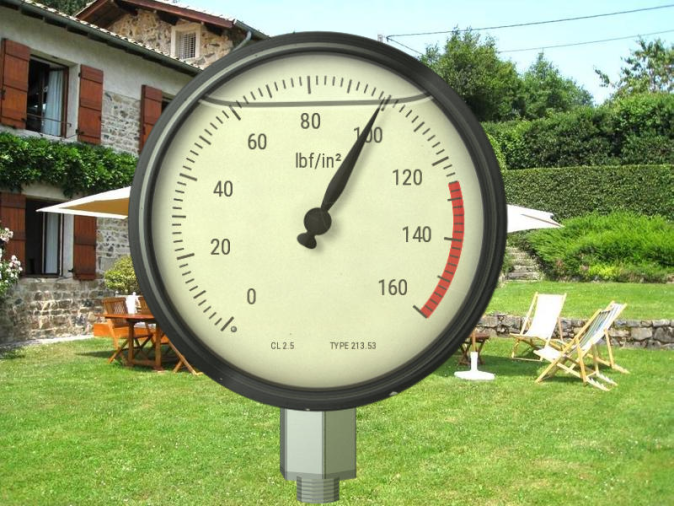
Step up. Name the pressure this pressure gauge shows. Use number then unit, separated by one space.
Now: 99 psi
